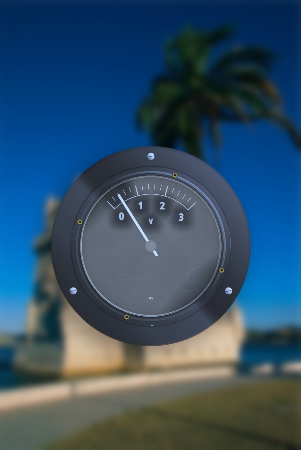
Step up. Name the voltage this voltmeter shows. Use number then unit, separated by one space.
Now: 0.4 V
